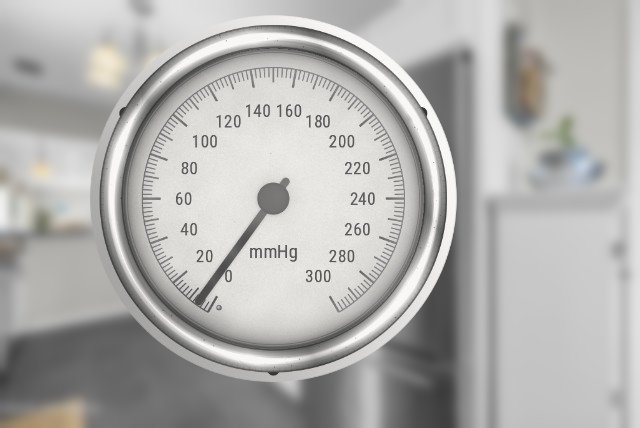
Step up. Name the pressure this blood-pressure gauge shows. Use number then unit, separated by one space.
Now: 6 mmHg
